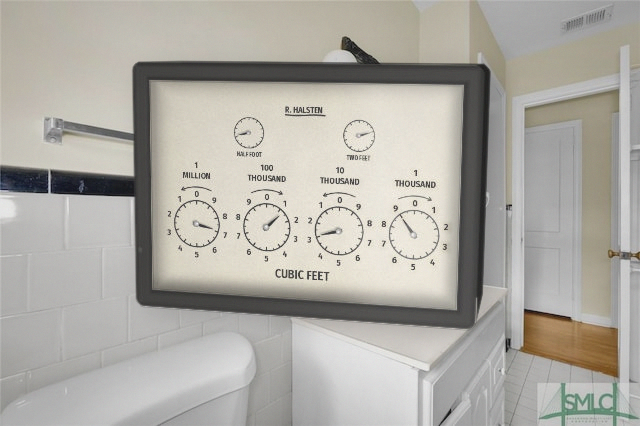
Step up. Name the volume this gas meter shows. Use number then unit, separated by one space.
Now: 712900 ft³
